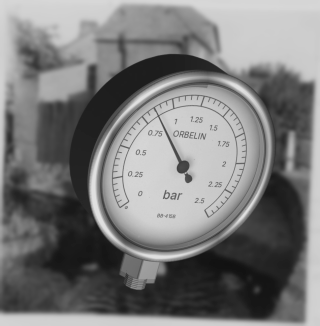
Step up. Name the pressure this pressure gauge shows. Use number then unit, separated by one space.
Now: 0.85 bar
